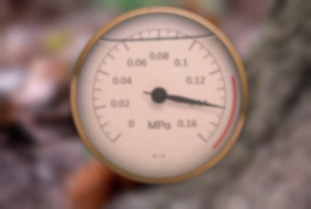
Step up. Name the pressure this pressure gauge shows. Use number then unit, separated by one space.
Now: 0.14 MPa
